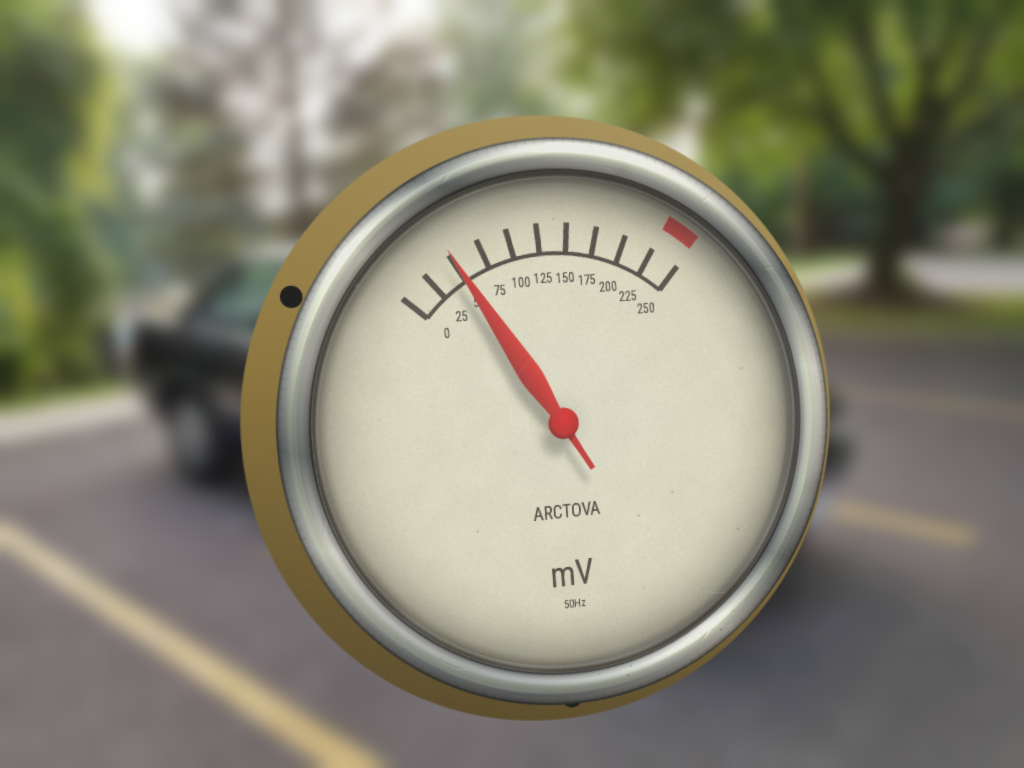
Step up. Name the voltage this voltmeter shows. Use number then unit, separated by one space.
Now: 50 mV
